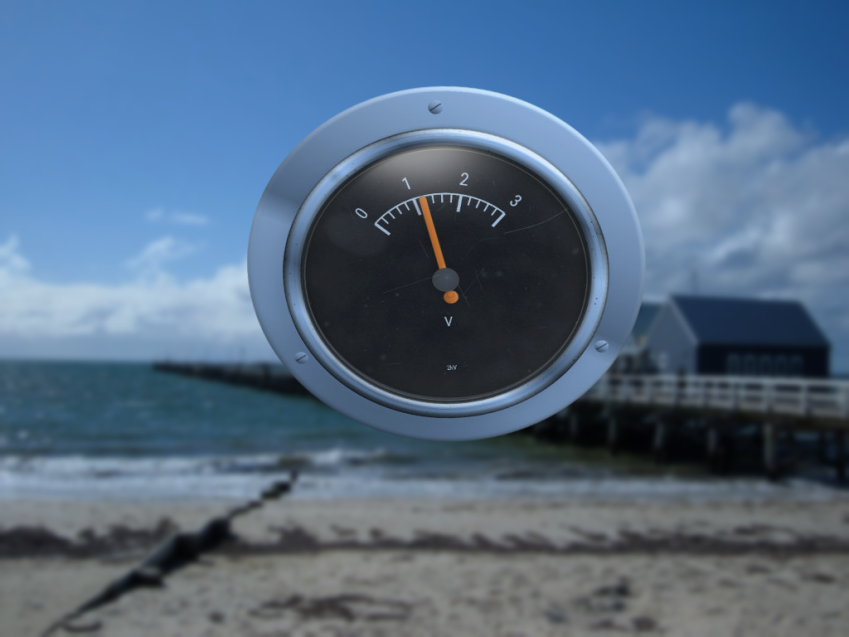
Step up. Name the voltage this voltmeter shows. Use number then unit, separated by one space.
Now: 1.2 V
